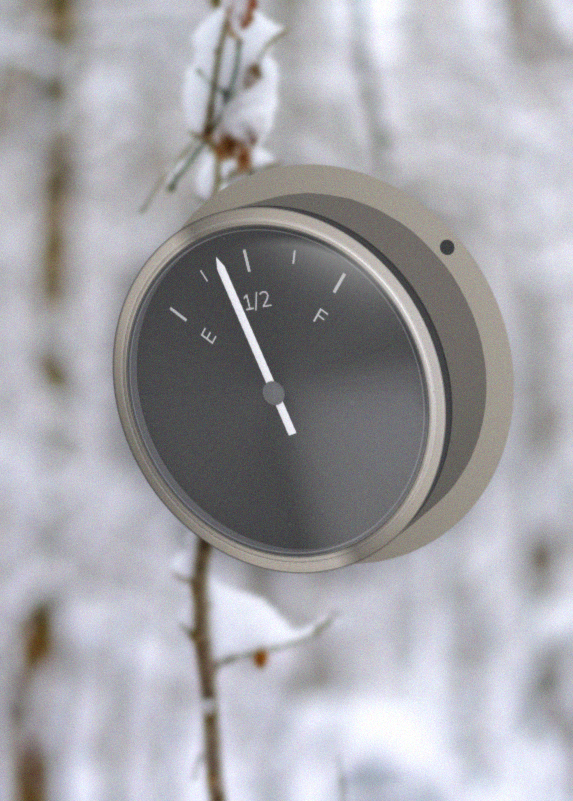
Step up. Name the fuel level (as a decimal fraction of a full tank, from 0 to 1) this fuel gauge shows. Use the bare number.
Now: 0.375
